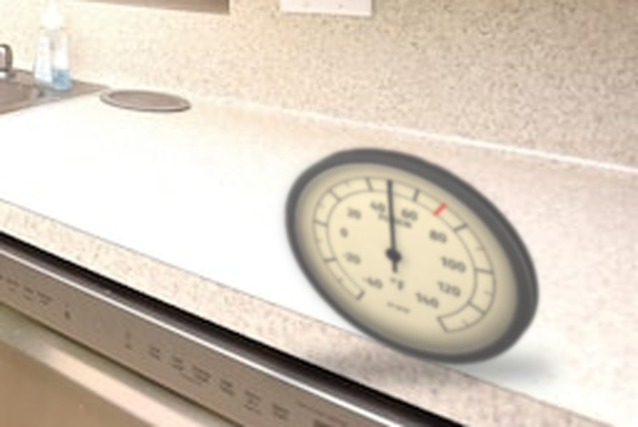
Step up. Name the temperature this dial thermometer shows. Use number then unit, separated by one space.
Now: 50 °F
